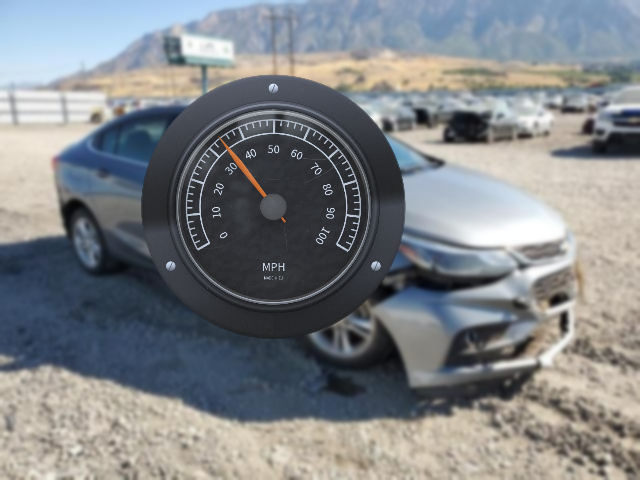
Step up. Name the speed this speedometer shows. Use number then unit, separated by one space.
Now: 34 mph
